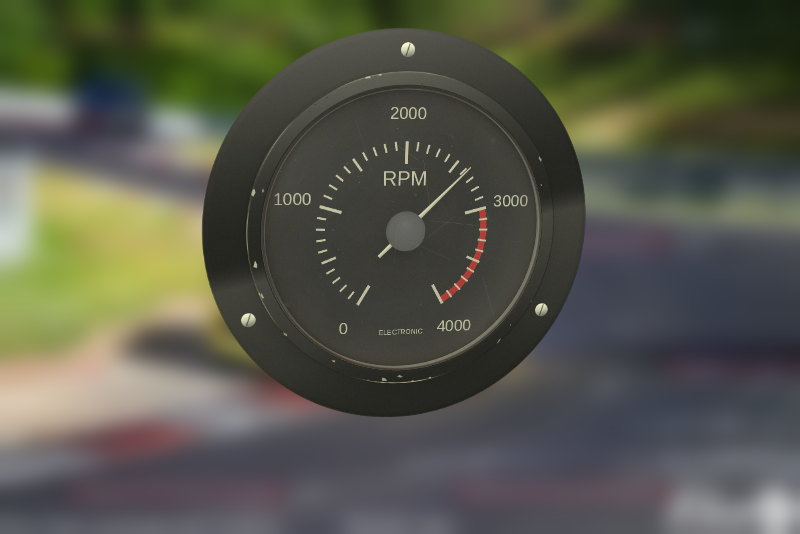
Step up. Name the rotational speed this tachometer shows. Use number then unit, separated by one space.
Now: 2600 rpm
